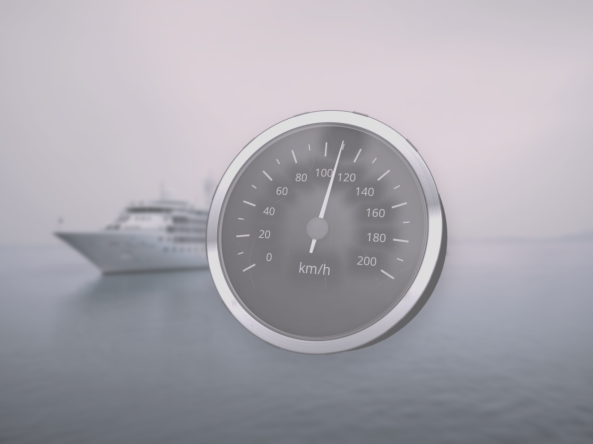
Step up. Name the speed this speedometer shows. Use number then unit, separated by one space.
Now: 110 km/h
